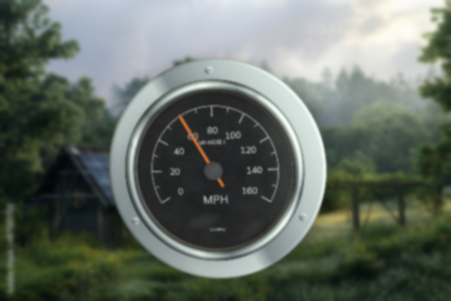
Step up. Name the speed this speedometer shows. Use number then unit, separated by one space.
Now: 60 mph
